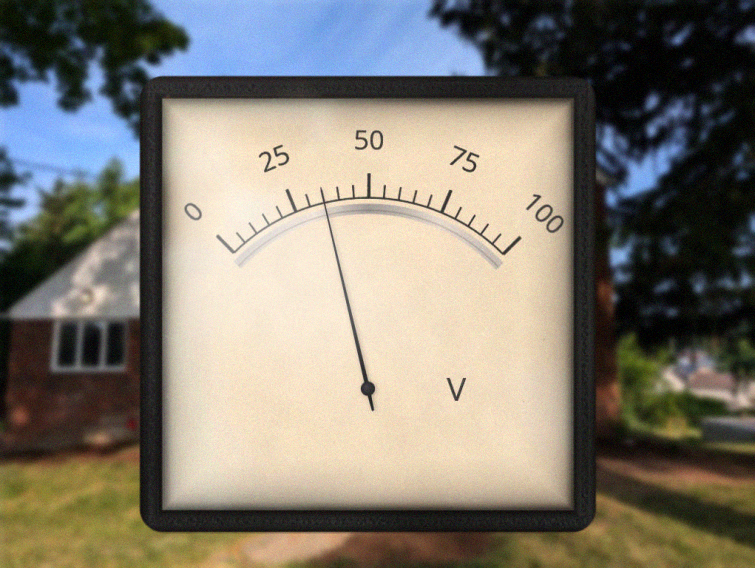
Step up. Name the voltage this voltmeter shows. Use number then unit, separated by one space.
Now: 35 V
